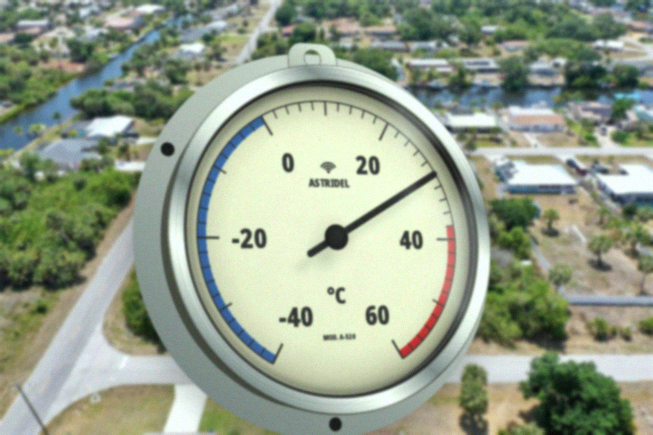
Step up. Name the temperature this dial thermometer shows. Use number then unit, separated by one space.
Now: 30 °C
